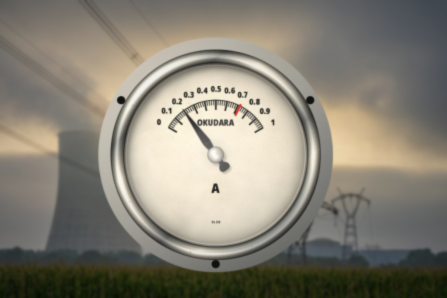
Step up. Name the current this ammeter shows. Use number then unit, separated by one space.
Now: 0.2 A
